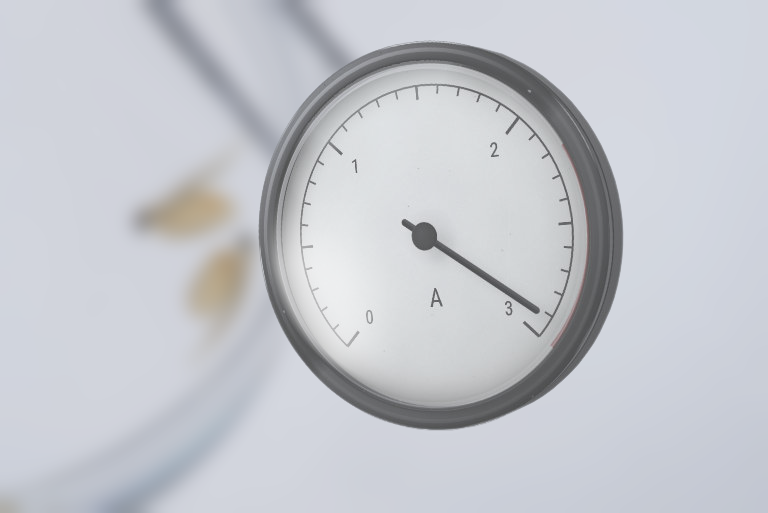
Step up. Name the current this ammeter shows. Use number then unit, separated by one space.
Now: 2.9 A
